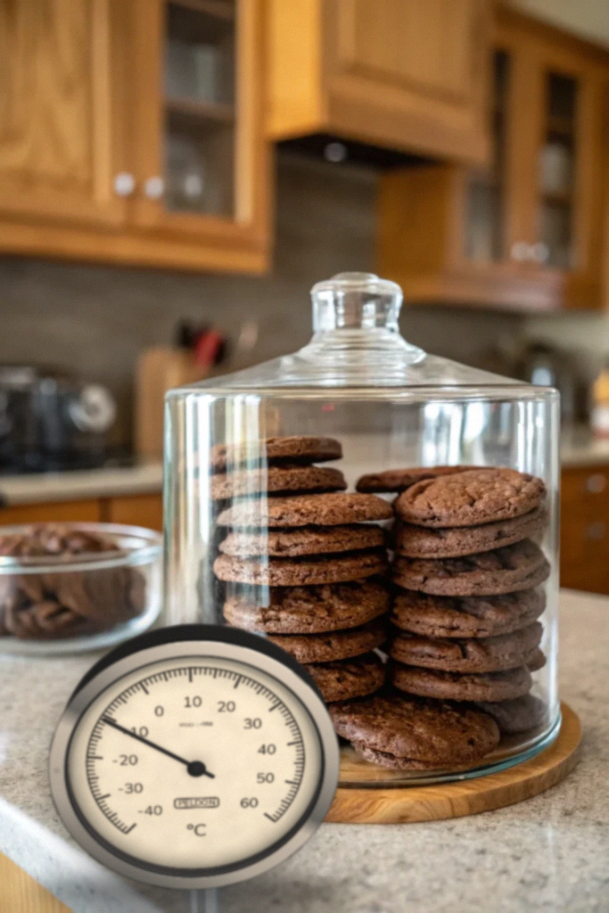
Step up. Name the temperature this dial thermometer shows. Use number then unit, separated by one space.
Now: -10 °C
